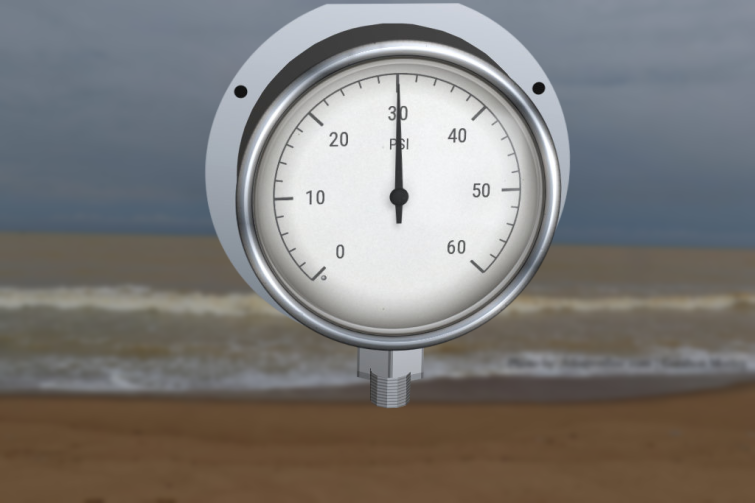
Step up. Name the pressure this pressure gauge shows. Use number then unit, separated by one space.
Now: 30 psi
